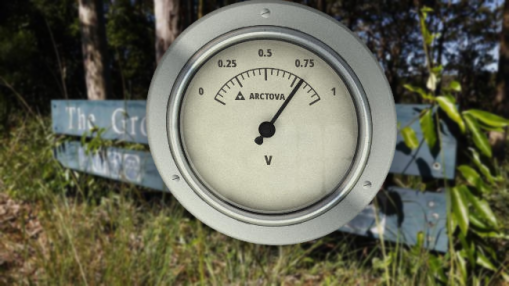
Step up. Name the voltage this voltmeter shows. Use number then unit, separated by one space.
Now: 0.8 V
